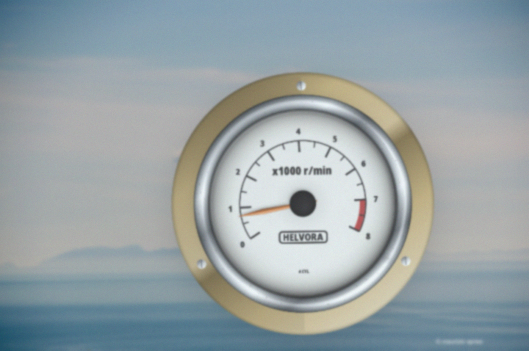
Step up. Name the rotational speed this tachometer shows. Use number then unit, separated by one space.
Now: 750 rpm
